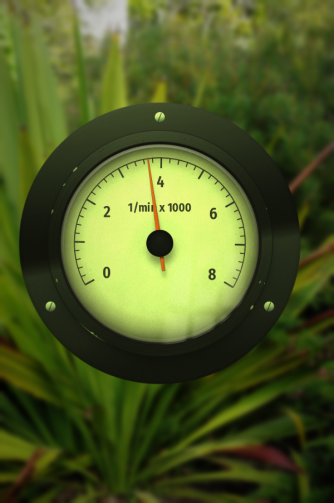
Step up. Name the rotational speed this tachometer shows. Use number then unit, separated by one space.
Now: 3700 rpm
